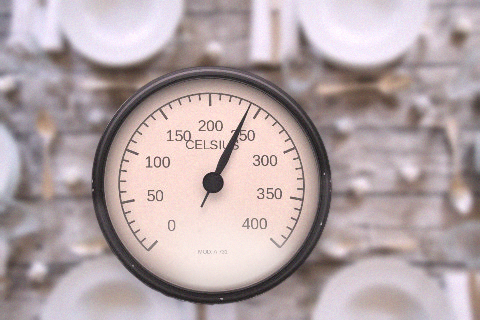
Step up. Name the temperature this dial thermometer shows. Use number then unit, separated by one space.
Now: 240 °C
